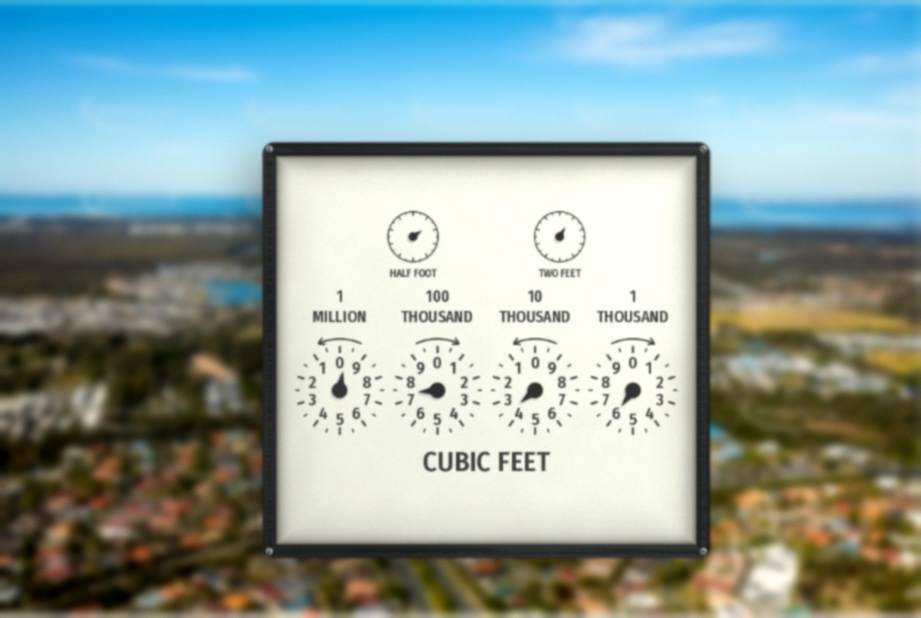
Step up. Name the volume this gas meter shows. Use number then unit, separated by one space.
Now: 973600 ft³
